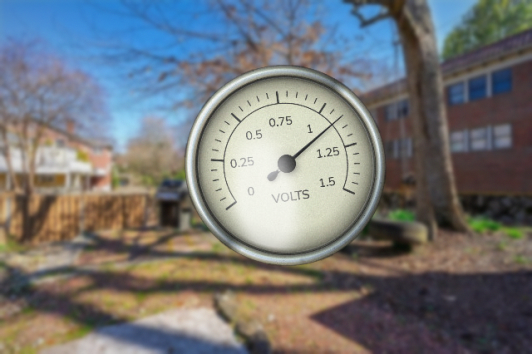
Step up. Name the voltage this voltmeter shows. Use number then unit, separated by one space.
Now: 1.1 V
